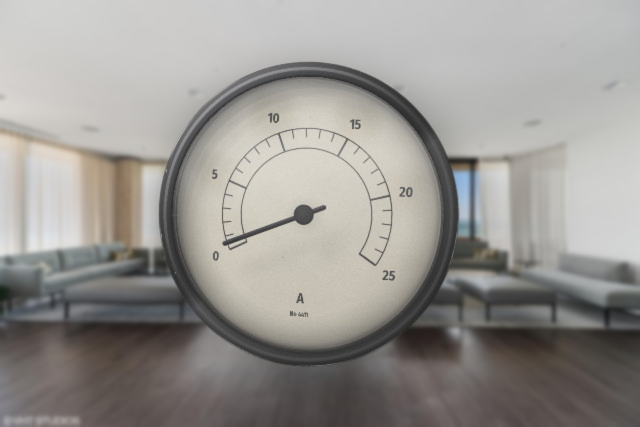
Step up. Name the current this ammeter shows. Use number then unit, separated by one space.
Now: 0.5 A
